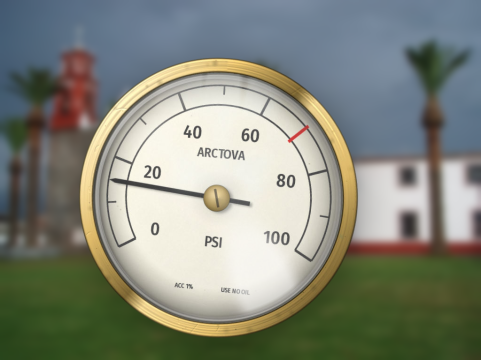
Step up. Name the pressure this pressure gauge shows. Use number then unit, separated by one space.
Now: 15 psi
